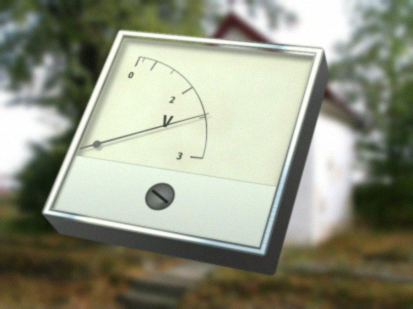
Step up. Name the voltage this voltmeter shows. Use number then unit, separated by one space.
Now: 2.5 V
